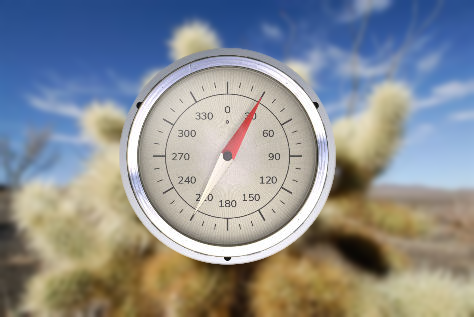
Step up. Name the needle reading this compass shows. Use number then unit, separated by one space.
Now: 30 °
